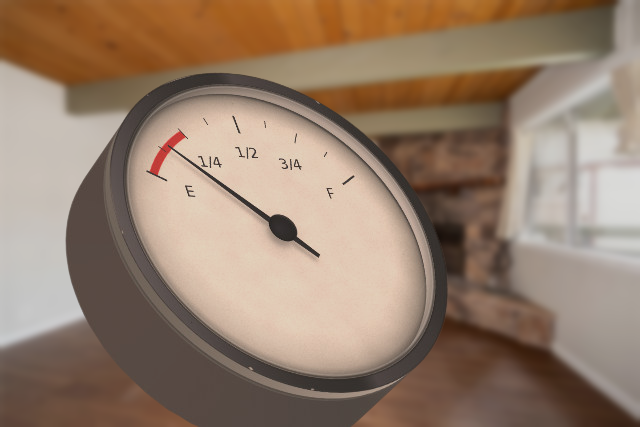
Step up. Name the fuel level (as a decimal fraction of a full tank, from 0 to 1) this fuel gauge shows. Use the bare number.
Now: 0.125
